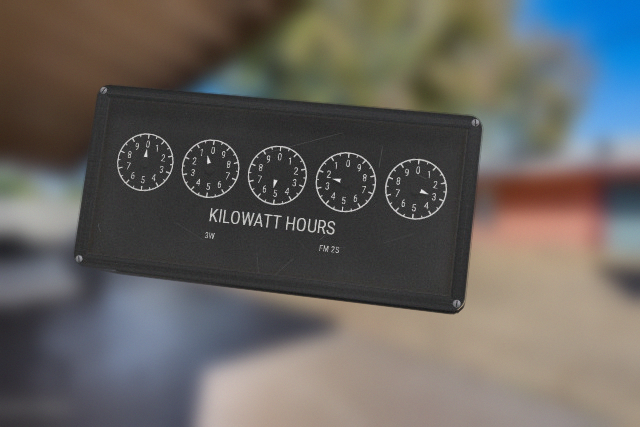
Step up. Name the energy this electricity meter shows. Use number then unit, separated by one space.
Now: 523 kWh
